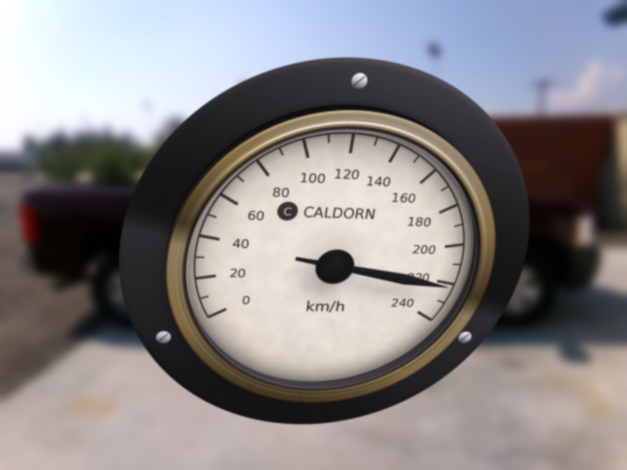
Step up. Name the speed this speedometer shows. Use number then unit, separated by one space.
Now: 220 km/h
